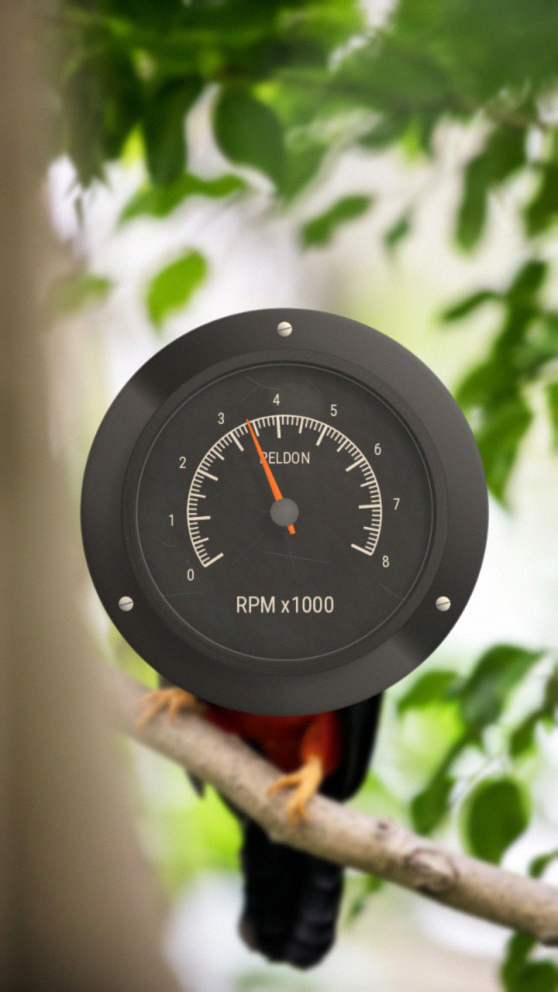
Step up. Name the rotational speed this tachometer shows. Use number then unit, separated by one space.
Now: 3400 rpm
